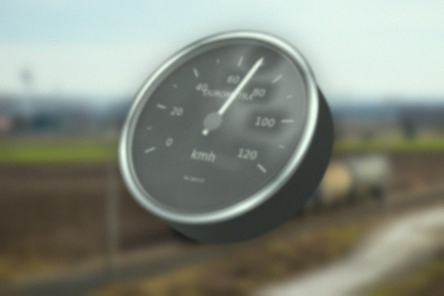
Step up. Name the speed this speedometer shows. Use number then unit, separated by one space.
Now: 70 km/h
